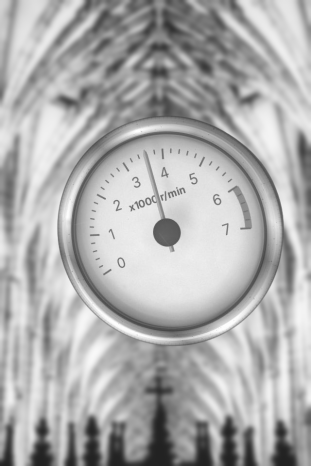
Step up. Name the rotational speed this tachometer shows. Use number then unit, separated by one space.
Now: 3600 rpm
